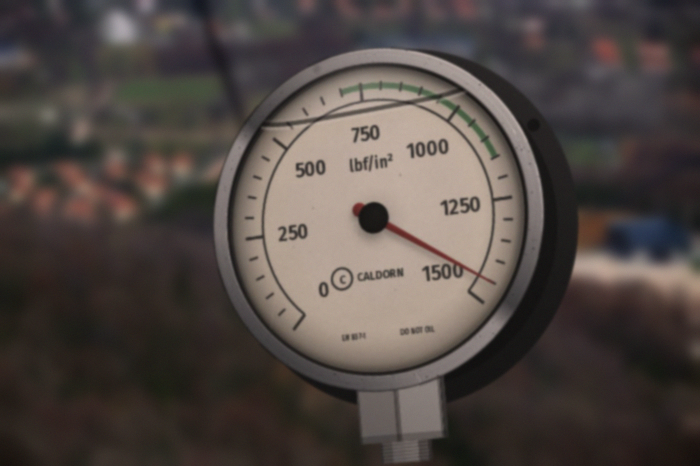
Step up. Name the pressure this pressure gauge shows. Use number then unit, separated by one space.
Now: 1450 psi
